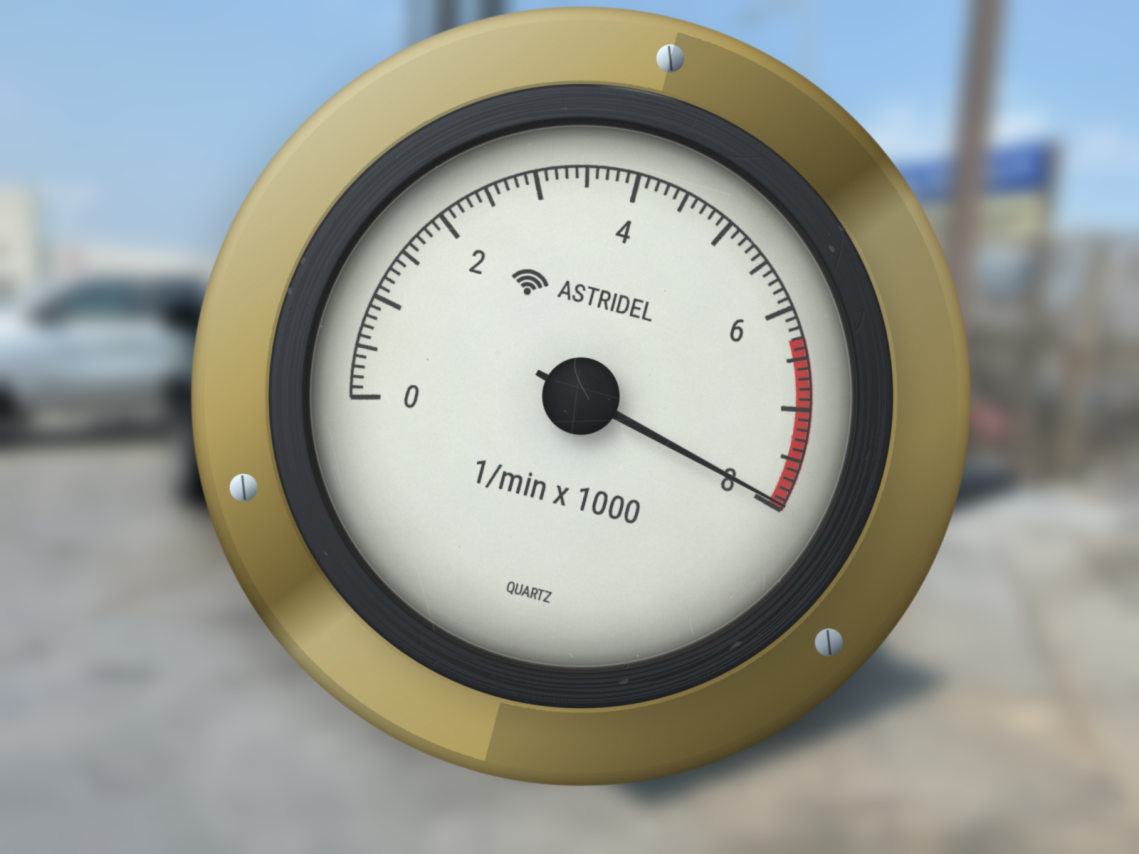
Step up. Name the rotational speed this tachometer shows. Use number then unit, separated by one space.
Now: 7950 rpm
